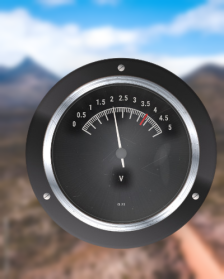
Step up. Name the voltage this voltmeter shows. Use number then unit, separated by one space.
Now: 2 V
